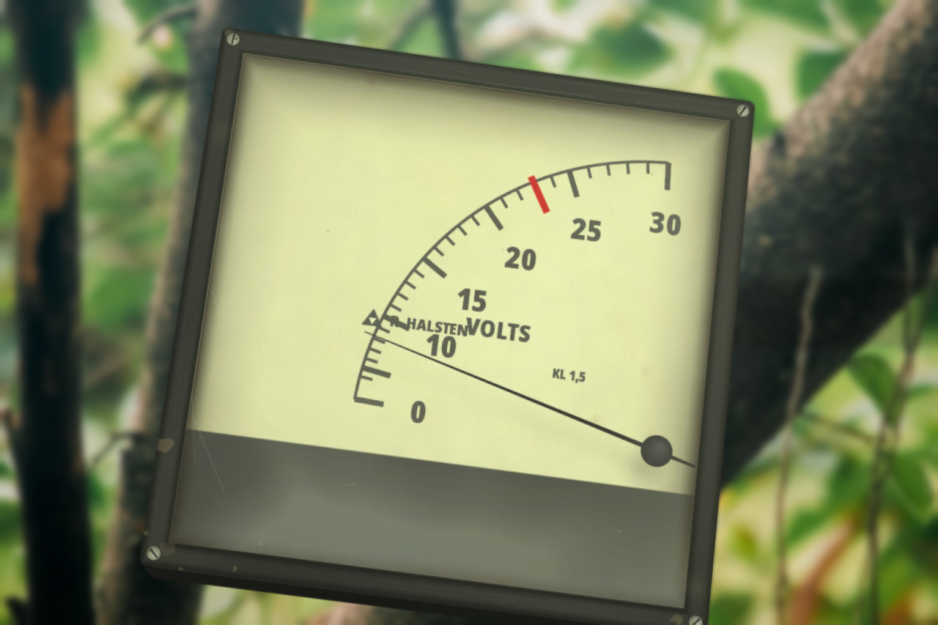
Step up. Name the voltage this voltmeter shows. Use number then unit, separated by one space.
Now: 8 V
